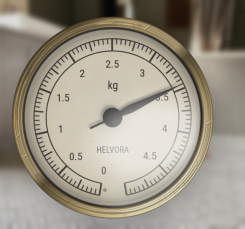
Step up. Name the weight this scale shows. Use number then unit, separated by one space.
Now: 3.45 kg
